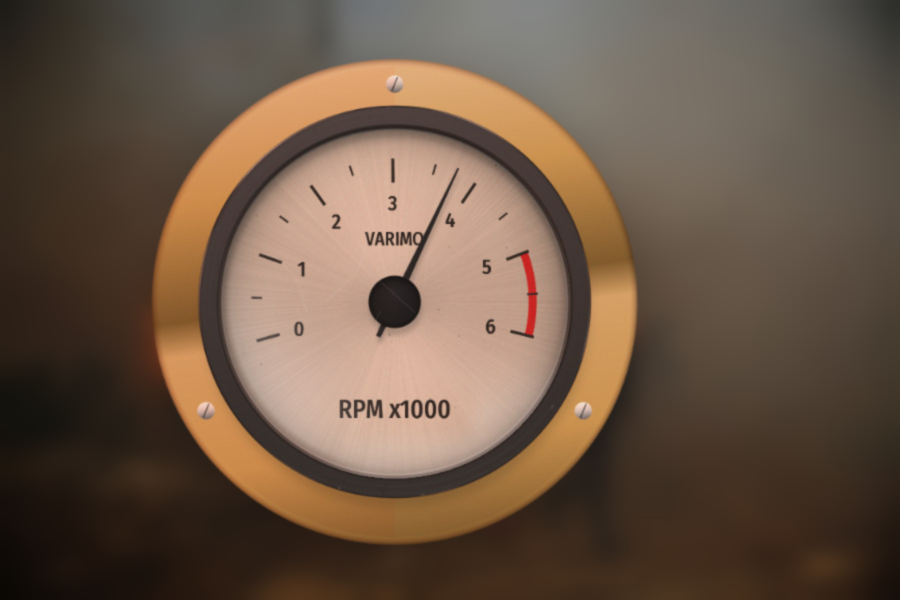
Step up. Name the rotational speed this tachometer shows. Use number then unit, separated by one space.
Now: 3750 rpm
